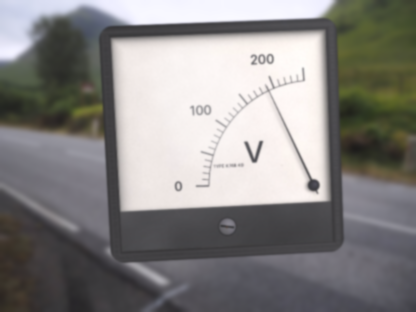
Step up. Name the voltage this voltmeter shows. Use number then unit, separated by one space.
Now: 190 V
